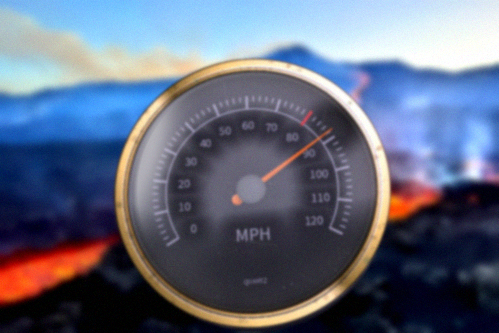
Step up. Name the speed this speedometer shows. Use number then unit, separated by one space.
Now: 88 mph
